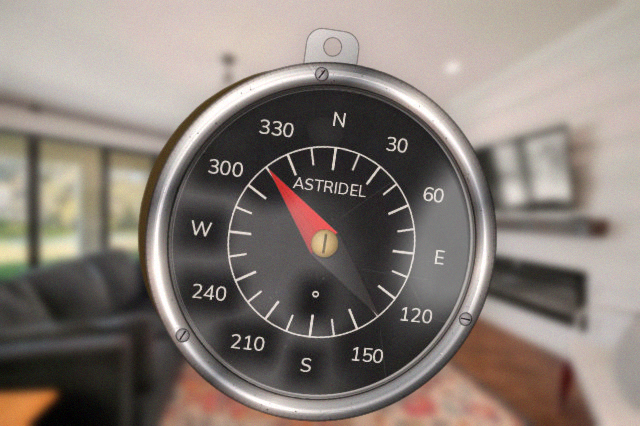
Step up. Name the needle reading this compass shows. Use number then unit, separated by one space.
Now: 315 °
